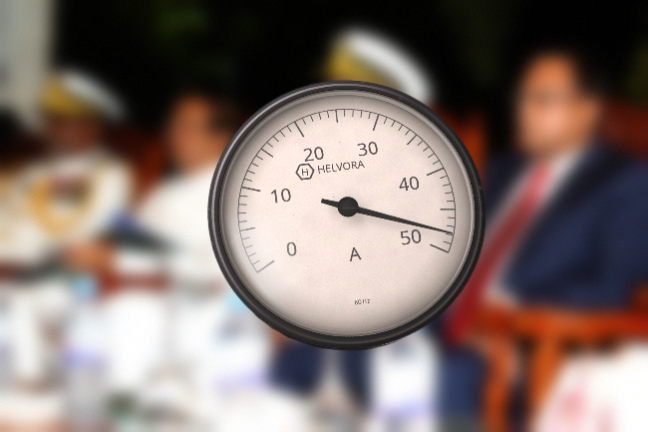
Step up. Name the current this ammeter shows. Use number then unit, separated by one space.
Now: 48 A
